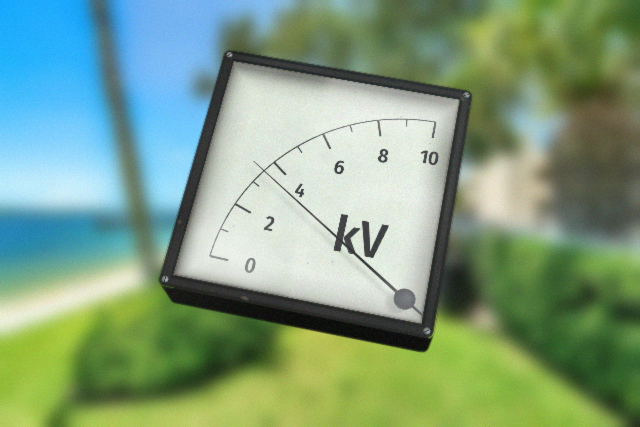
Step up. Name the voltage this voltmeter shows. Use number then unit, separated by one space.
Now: 3.5 kV
